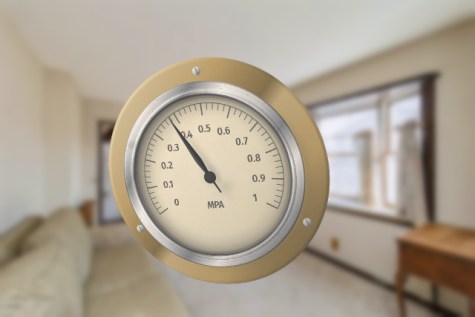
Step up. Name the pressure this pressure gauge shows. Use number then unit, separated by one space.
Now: 0.38 MPa
